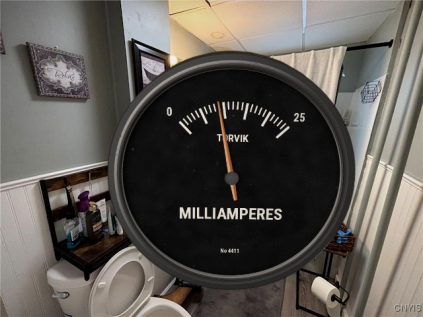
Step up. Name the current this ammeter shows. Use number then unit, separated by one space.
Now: 9 mA
